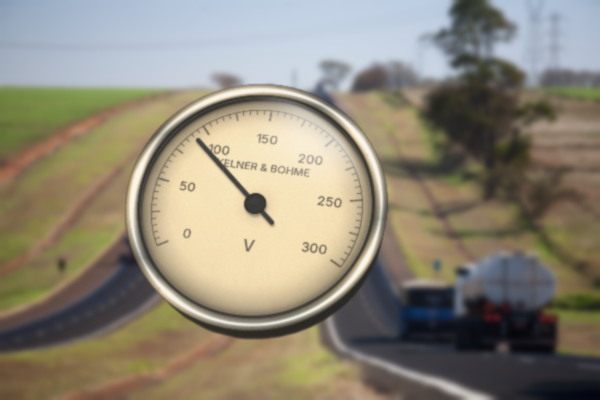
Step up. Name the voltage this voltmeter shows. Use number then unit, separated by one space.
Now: 90 V
